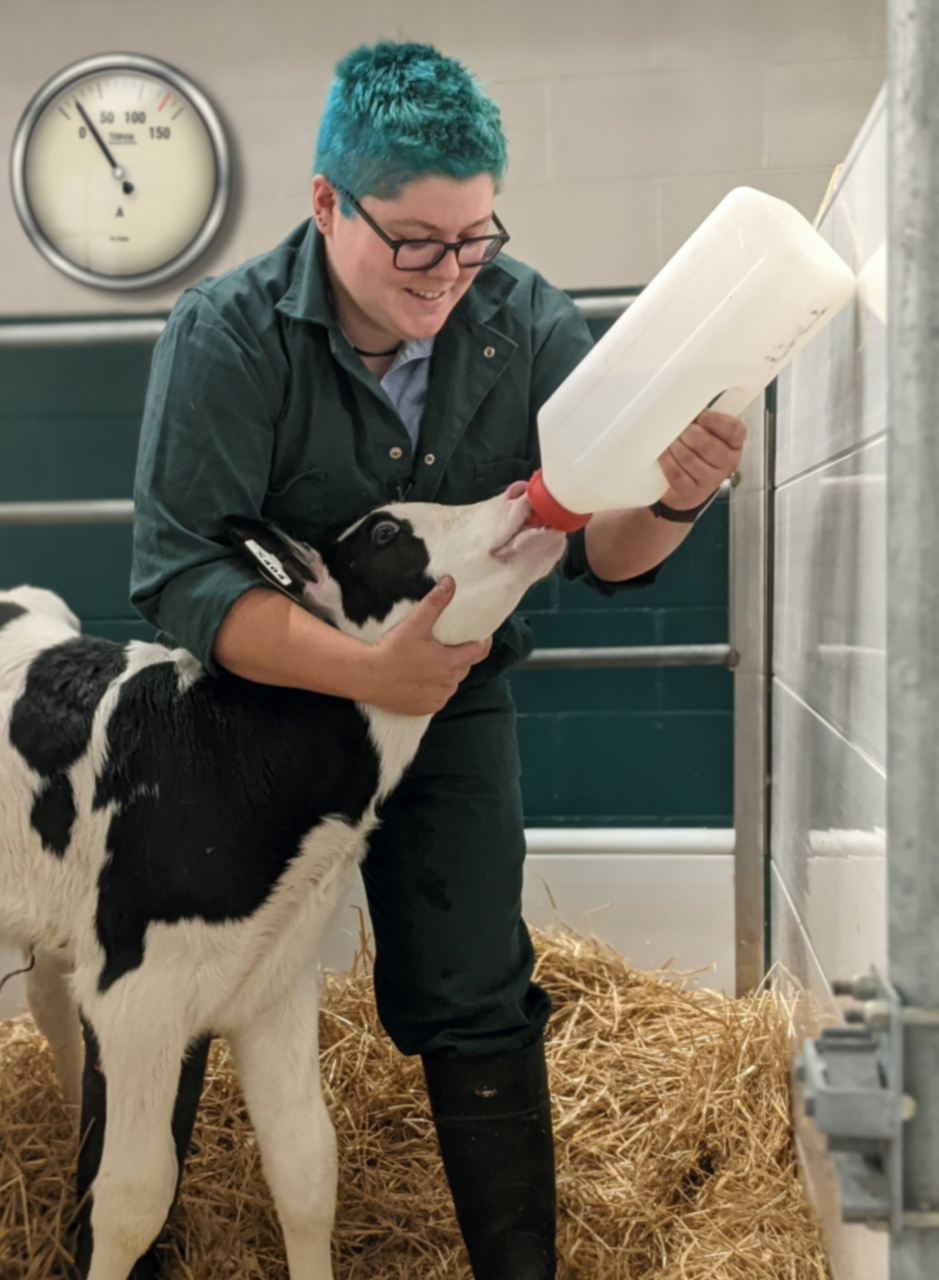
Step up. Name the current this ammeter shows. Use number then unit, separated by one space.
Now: 20 A
